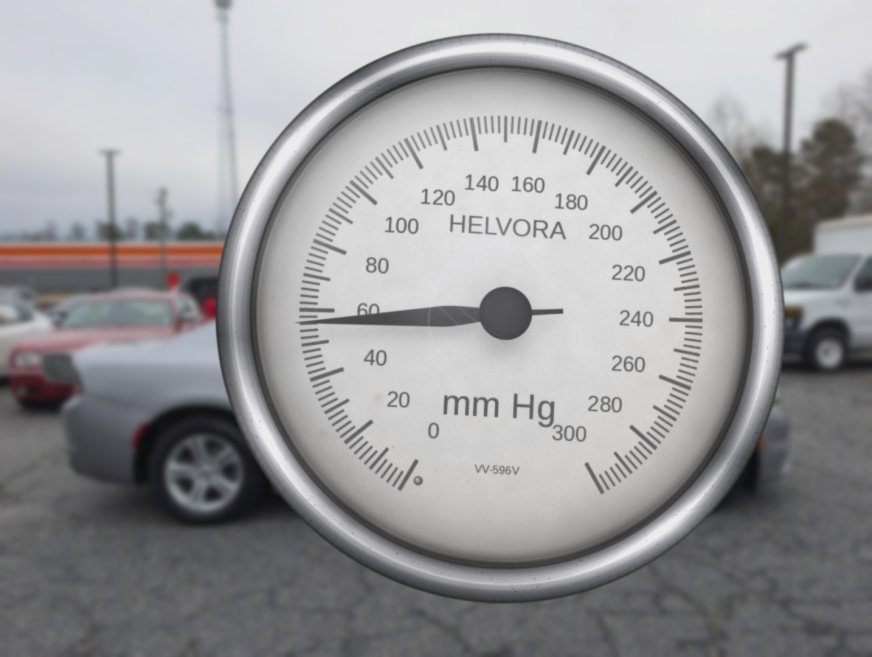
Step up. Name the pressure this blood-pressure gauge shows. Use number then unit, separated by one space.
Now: 56 mmHg
